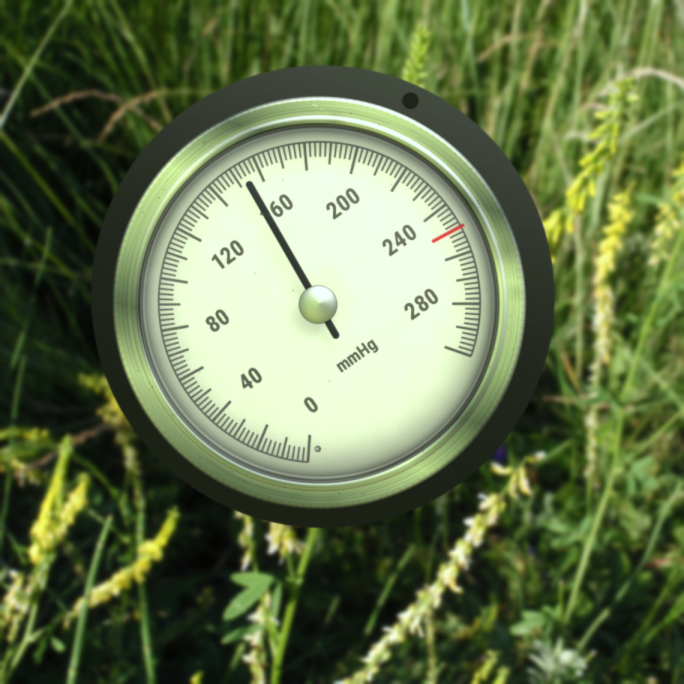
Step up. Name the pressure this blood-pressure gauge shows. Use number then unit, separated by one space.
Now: 154 mmHg
